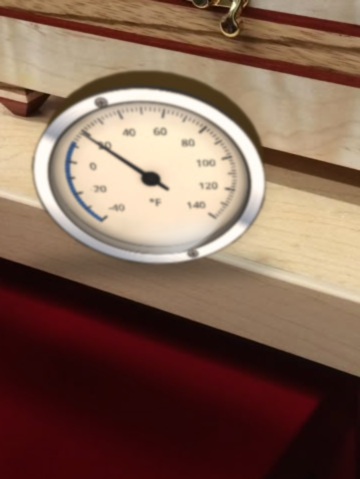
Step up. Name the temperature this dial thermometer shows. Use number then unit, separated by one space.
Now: 20 °F
